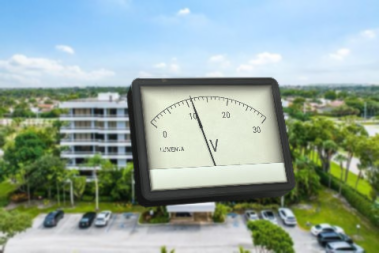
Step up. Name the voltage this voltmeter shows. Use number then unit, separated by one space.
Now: 11 V
